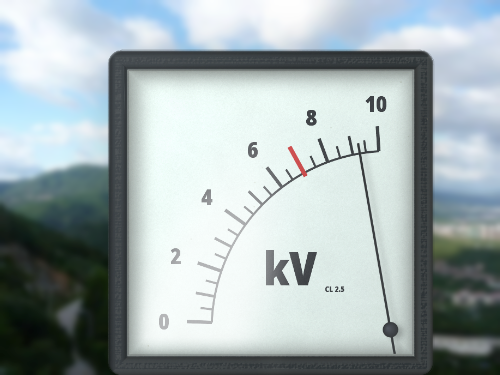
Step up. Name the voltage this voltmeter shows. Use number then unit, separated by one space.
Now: 9.25 kV
